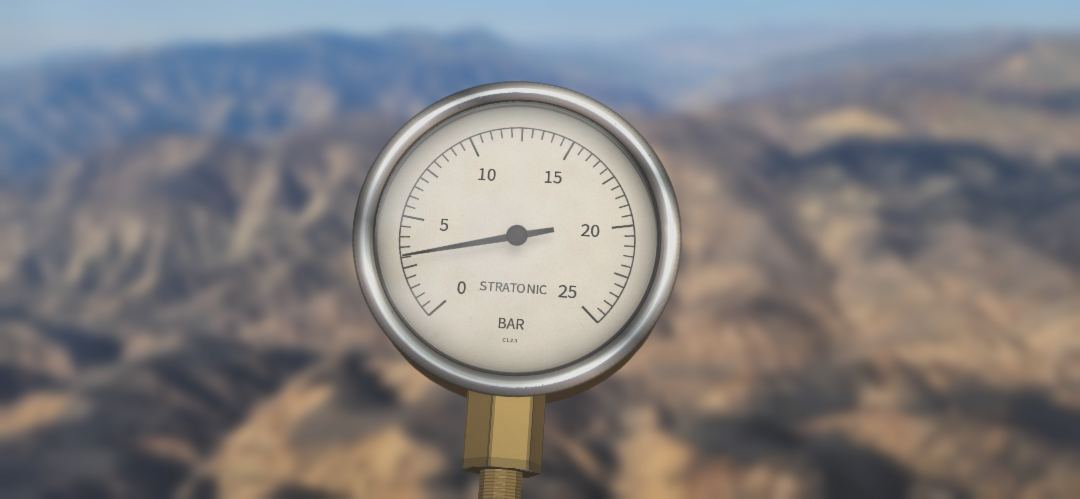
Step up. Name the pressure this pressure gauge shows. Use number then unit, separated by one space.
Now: 3 bar
